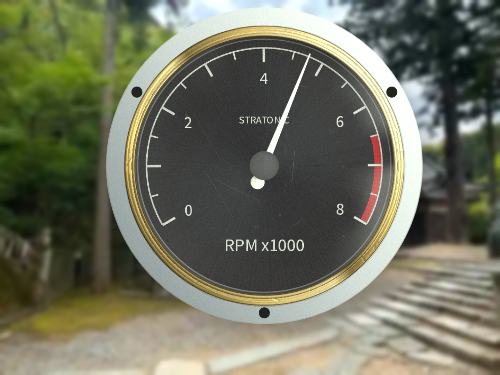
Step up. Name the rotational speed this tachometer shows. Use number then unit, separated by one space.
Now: 4750 rpm
